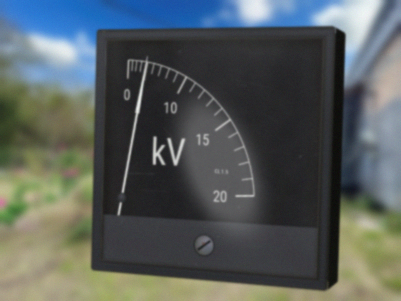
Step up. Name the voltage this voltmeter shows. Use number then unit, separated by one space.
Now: 5 kV
